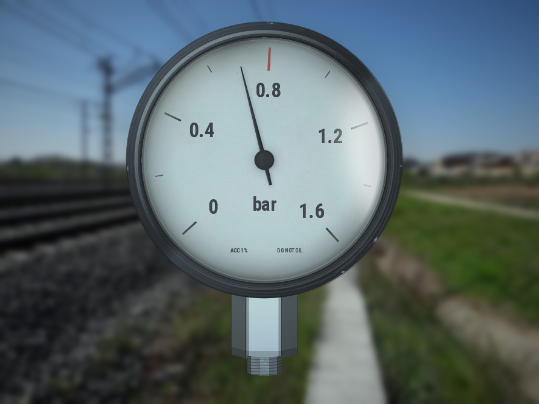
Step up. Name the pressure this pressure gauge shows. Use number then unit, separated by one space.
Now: 0.7 bar
